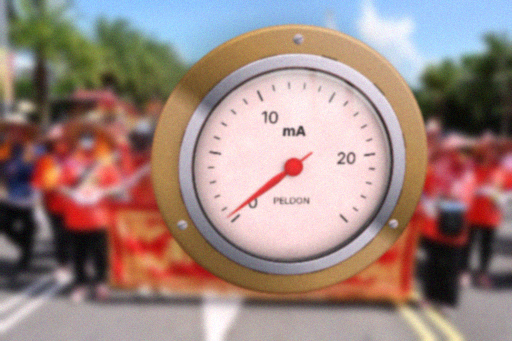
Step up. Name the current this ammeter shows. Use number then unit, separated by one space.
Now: 0.5 mA
